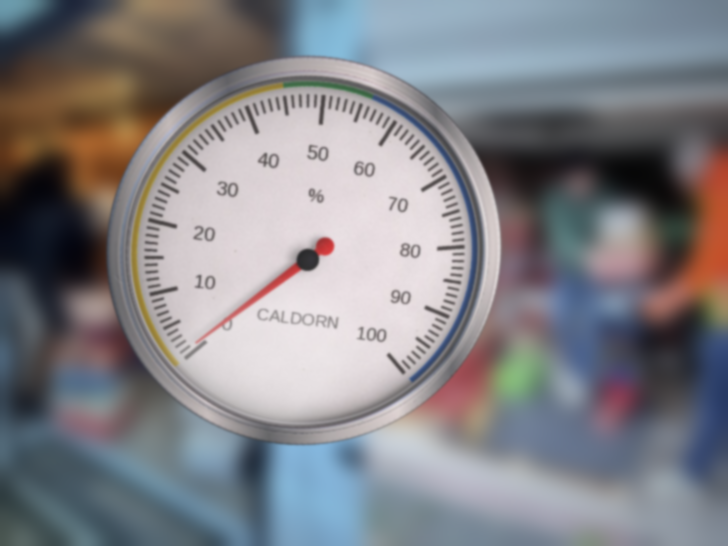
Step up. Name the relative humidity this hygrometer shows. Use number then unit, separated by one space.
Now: 1 %
